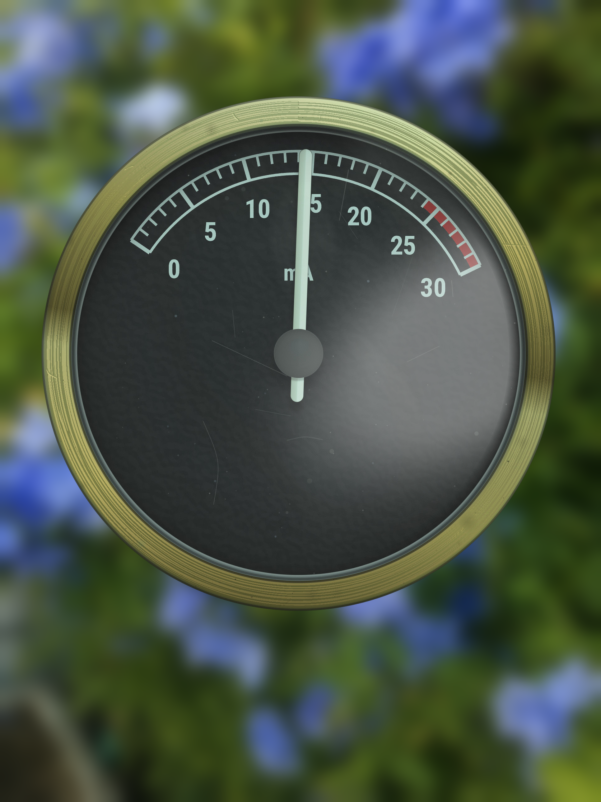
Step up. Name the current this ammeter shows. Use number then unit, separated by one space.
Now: 14.5 mA
